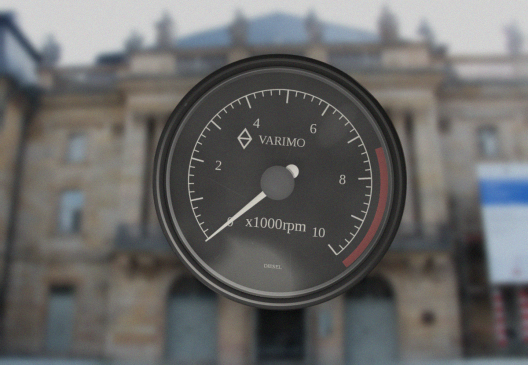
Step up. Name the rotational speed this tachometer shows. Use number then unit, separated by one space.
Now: 0 rpm
